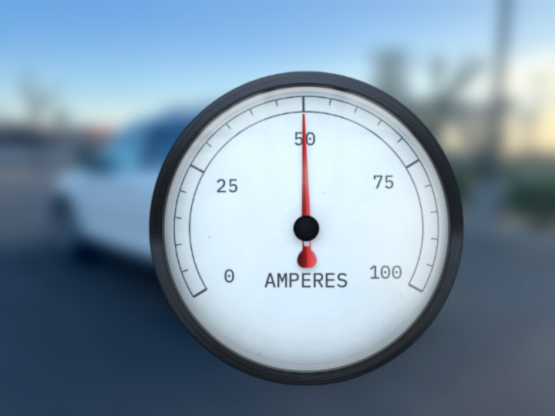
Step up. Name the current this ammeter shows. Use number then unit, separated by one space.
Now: 50 A
